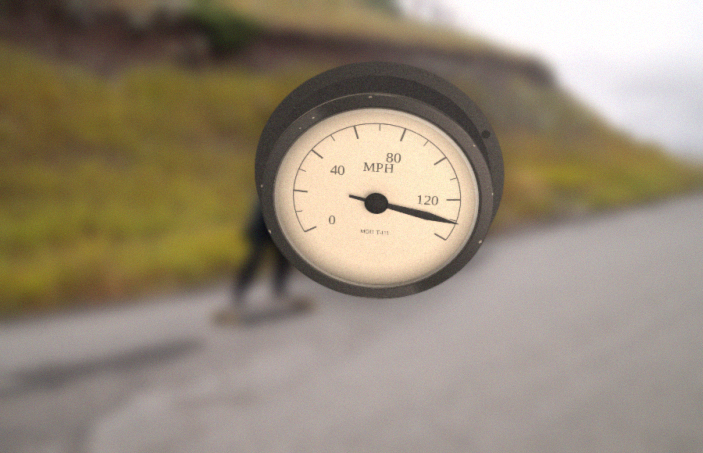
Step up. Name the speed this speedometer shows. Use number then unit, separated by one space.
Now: 130 mph
